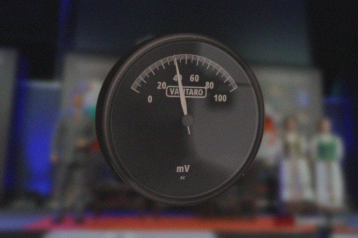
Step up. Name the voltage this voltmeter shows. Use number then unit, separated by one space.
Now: 40 mV
